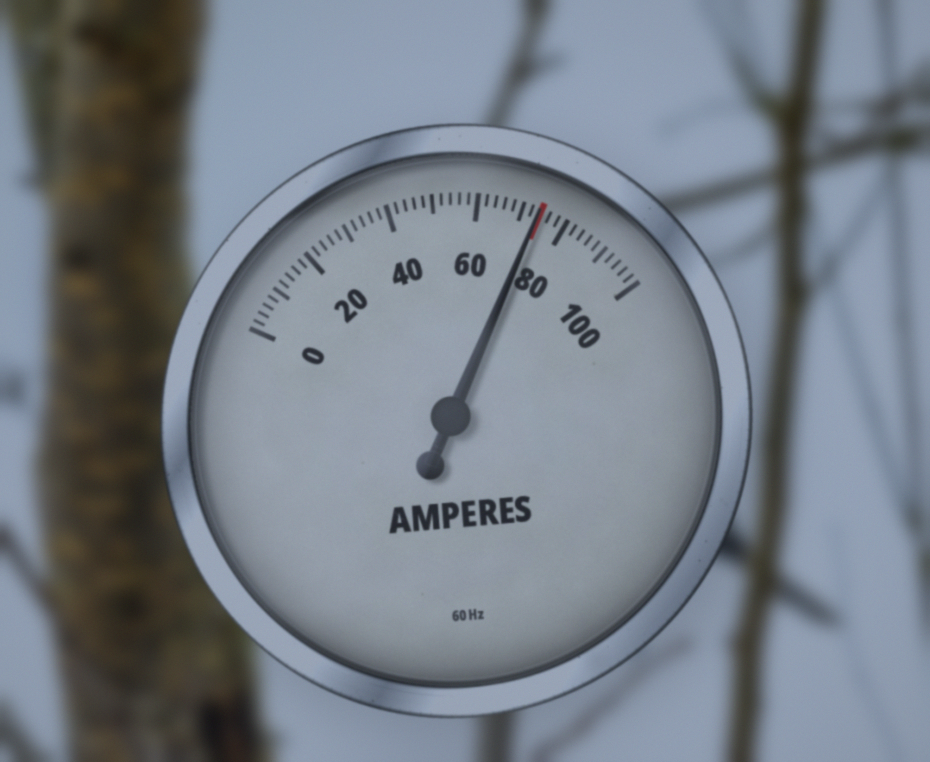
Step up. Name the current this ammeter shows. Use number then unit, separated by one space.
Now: 74 A
